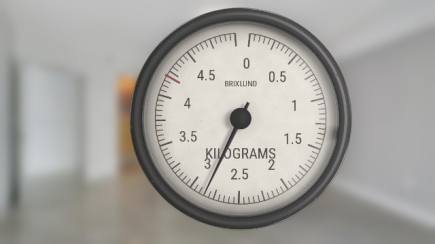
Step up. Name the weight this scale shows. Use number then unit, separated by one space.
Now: 2.85 kg
